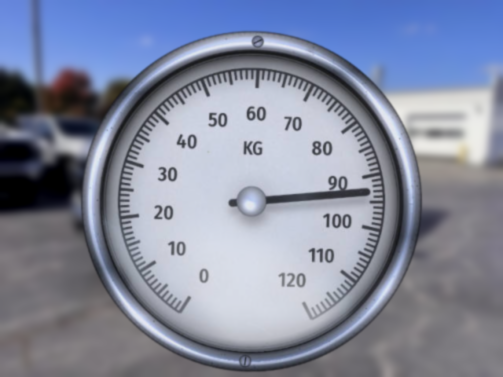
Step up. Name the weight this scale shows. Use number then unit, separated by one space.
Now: 93 kg
